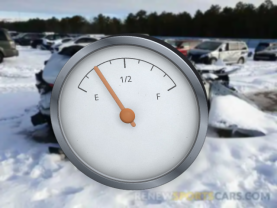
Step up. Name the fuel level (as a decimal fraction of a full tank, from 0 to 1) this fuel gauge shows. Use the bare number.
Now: 0.25
